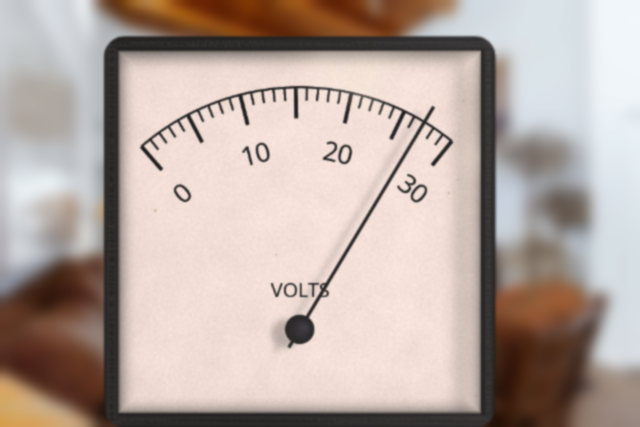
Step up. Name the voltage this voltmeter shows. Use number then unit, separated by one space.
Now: 27 V
